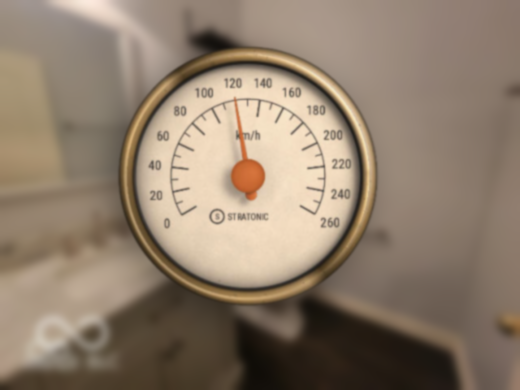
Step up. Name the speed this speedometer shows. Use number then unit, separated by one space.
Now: 120 km/h
